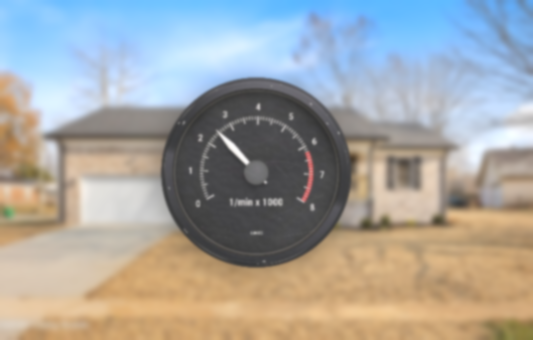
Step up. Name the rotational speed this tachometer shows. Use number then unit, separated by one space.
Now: 2500 rpm
